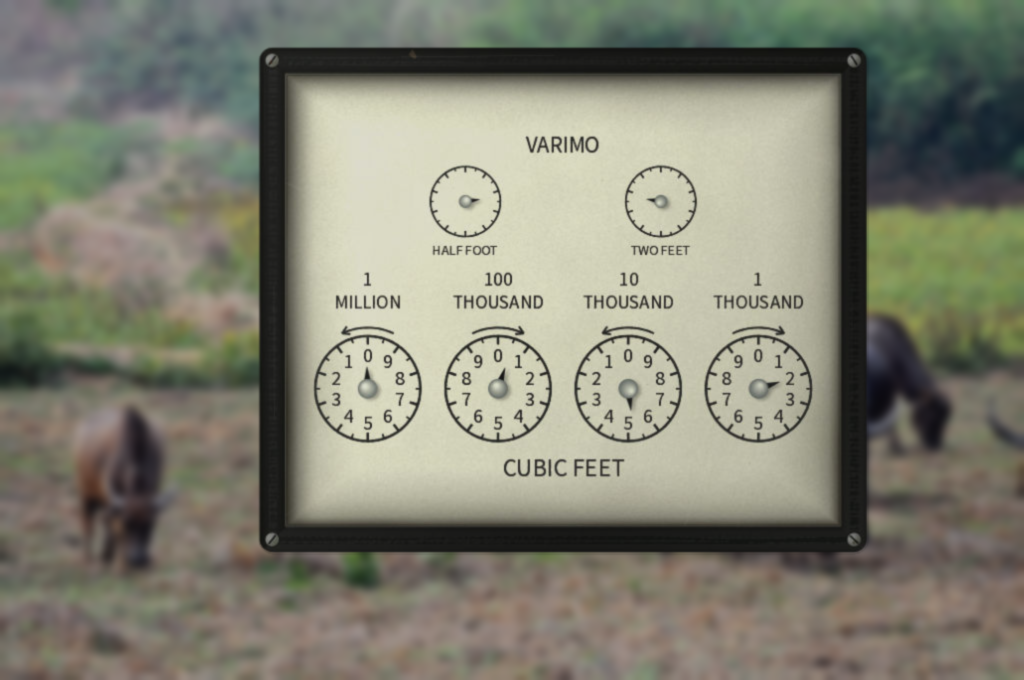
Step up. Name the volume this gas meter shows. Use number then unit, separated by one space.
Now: 5200 ft³
